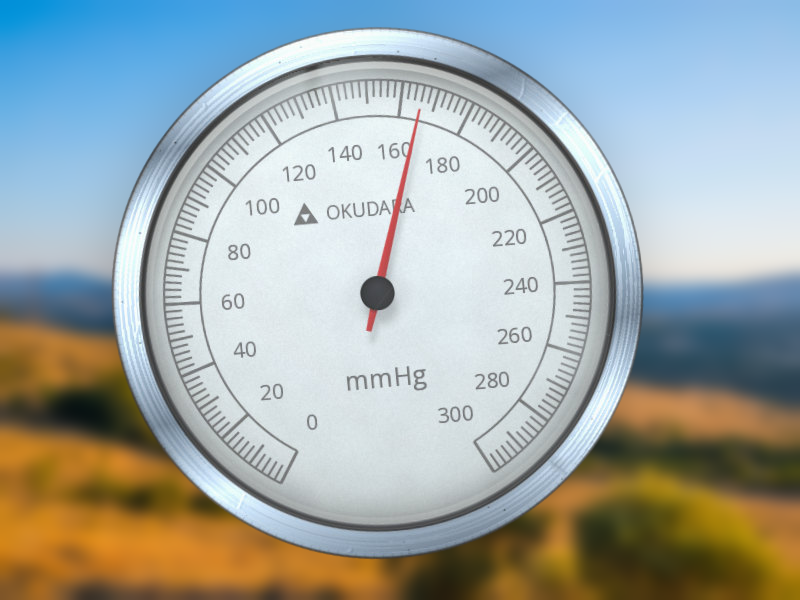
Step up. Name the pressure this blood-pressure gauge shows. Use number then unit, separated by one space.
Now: 166 mmHg
